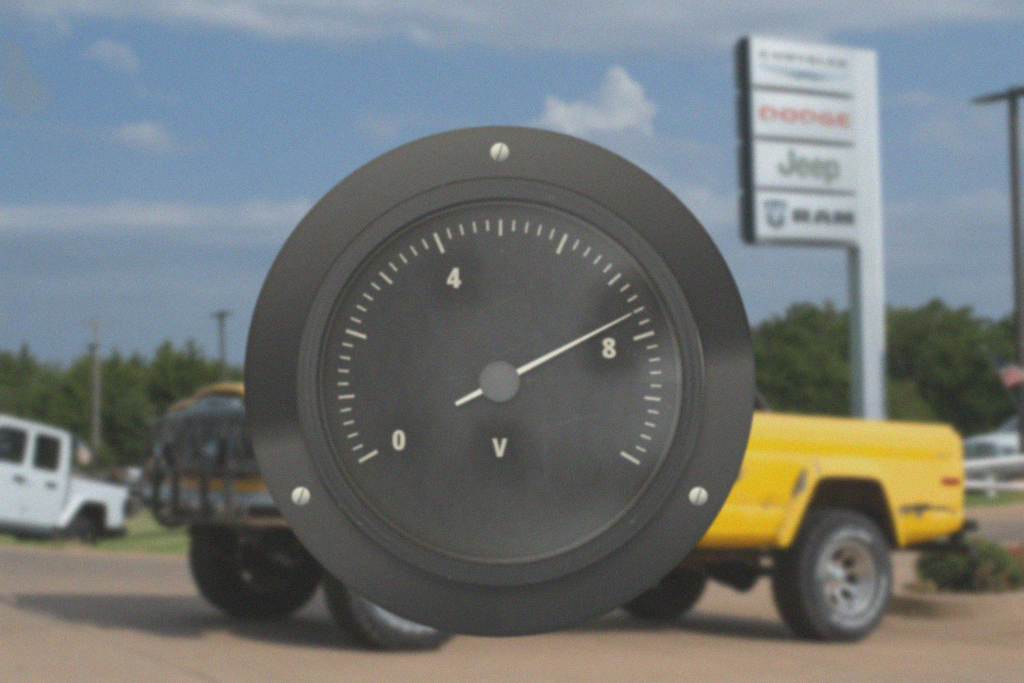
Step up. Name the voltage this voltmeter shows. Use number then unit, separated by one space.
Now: 7.6 V
